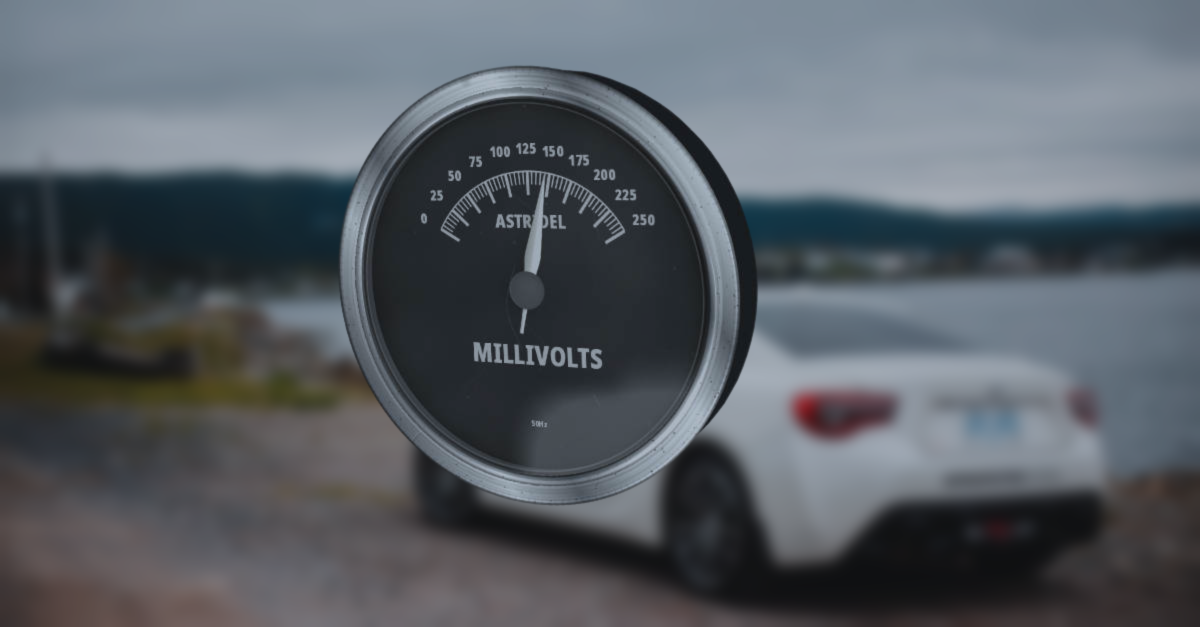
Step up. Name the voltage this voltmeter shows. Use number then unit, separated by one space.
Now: 150 mV
